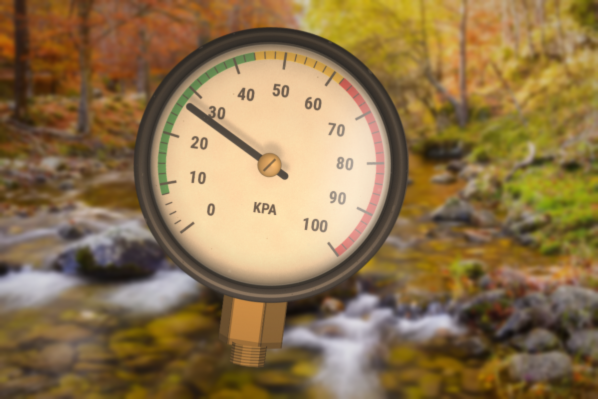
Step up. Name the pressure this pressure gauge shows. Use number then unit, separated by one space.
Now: 27 kPa
